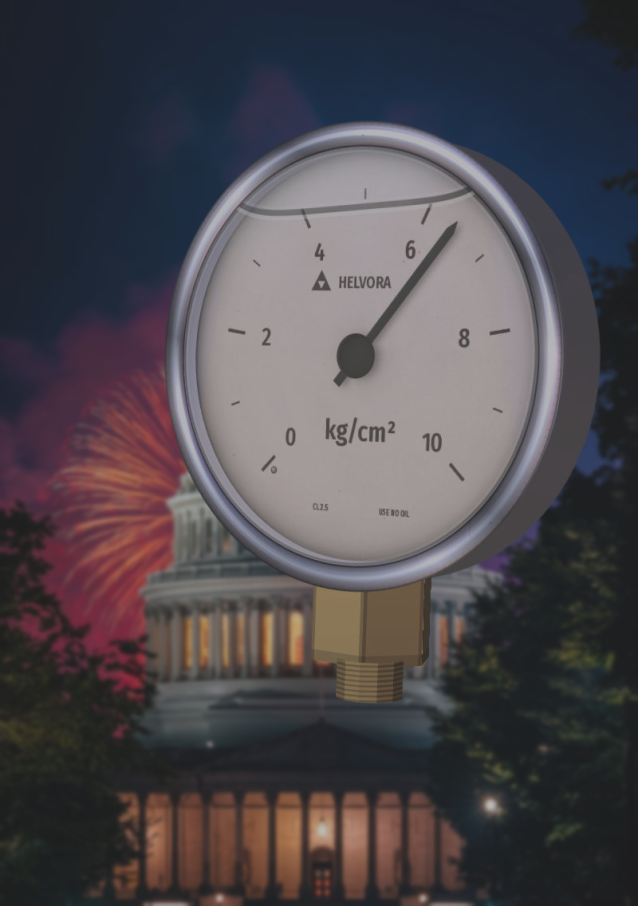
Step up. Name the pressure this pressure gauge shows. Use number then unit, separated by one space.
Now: 6.5 kg/cm²
